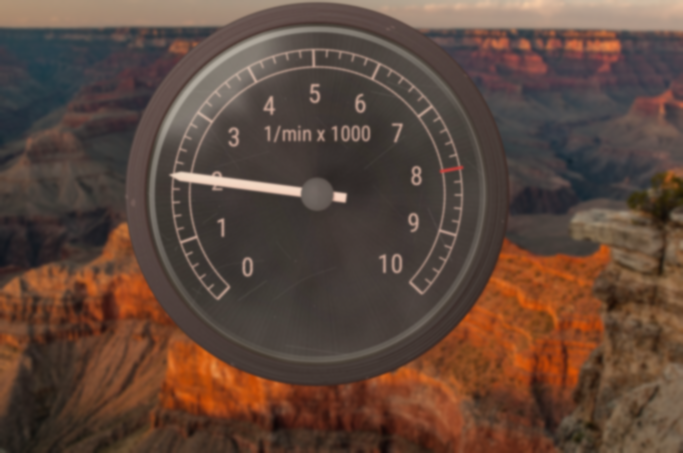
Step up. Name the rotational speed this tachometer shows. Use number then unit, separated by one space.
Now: 2000 rpm
